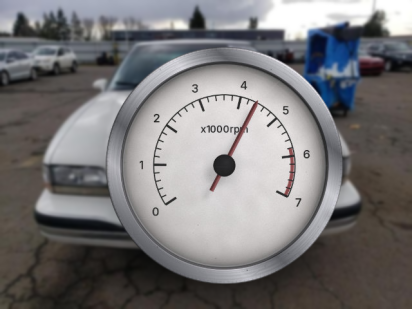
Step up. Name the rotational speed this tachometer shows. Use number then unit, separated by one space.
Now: 4400 rpm
